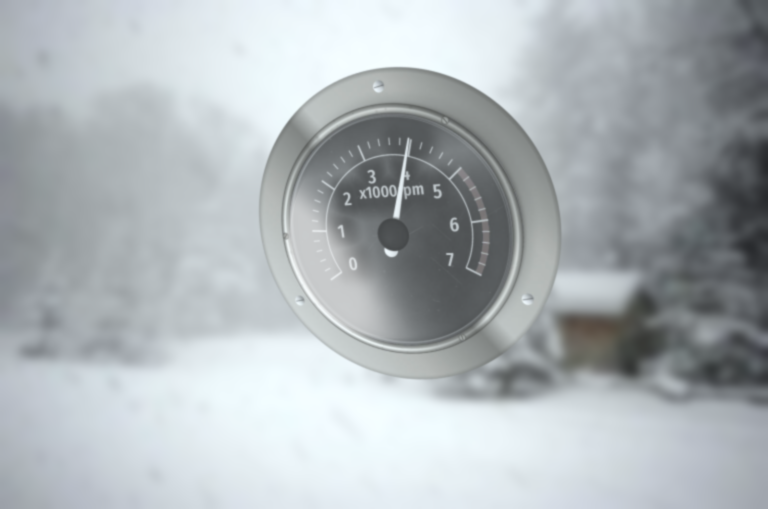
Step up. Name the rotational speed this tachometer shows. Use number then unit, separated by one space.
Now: 4000 rpm
